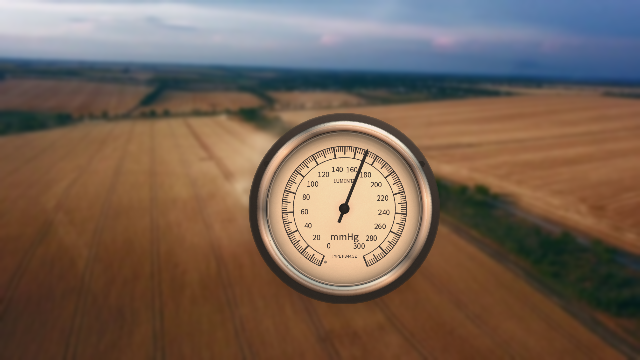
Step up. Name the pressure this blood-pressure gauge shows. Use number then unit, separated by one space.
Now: 170 mmHg
